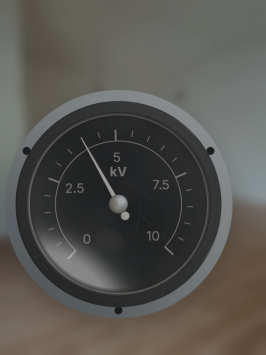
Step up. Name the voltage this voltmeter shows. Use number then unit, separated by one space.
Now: 4 kV
